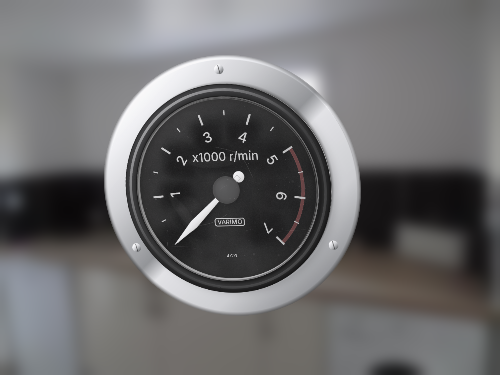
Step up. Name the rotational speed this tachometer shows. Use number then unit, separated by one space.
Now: 0 rpm
